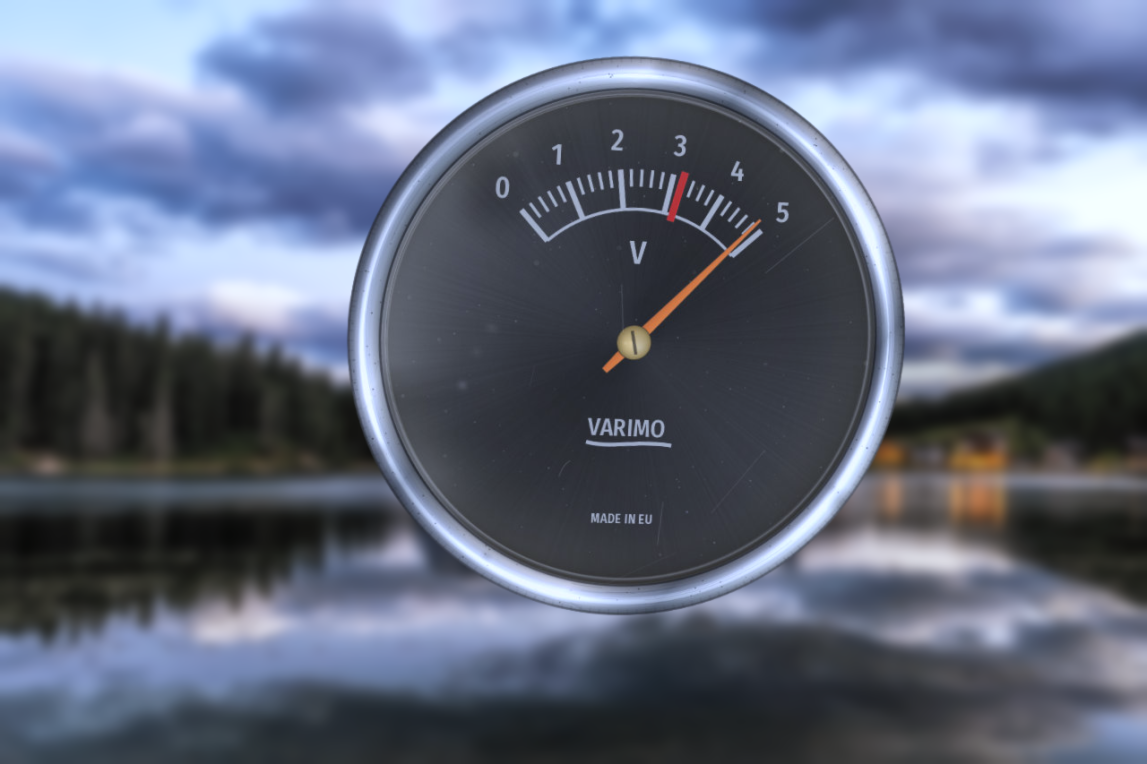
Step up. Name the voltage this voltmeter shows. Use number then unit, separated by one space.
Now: 4.8 V
